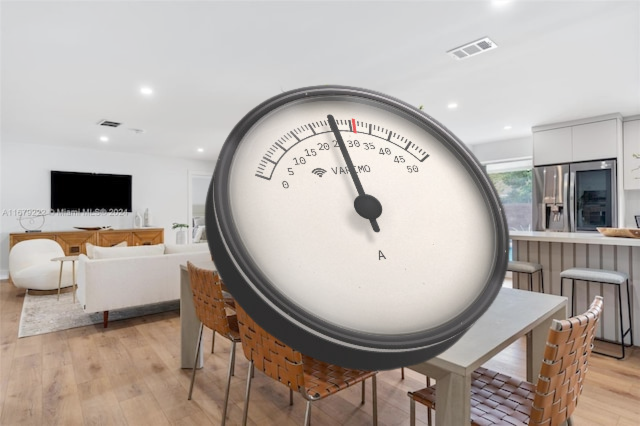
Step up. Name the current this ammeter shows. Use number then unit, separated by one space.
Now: 25 A
